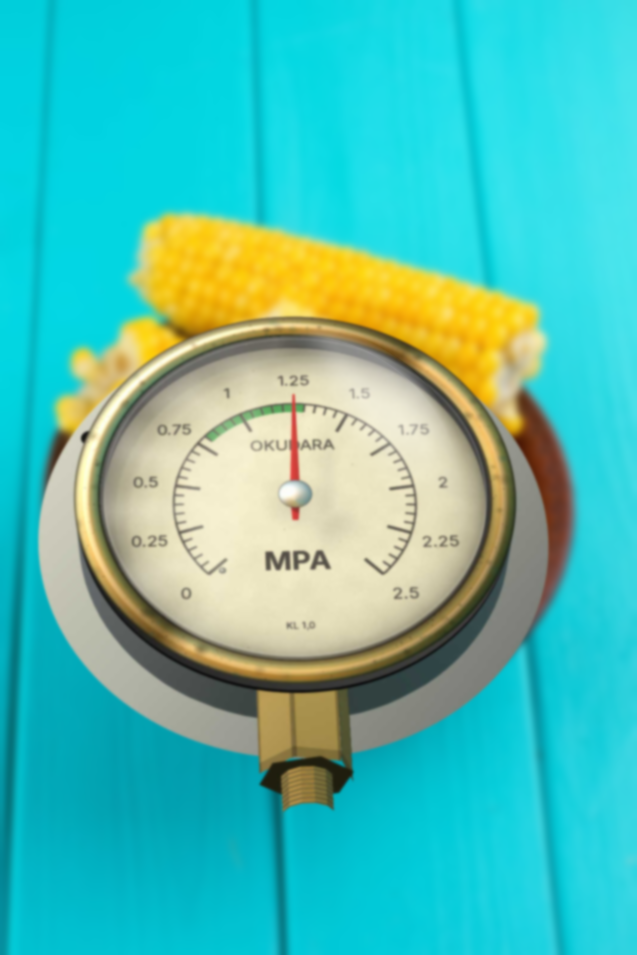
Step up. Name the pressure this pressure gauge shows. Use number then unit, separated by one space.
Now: 1.25 MPa
